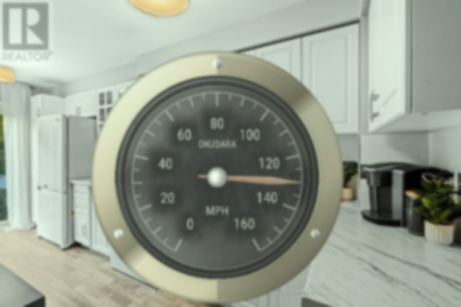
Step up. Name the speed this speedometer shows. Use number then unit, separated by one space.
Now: 130 mph
